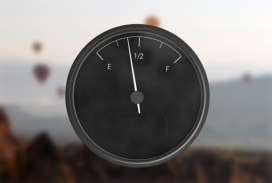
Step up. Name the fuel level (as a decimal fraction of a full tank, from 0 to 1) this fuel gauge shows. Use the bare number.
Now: 0.375
